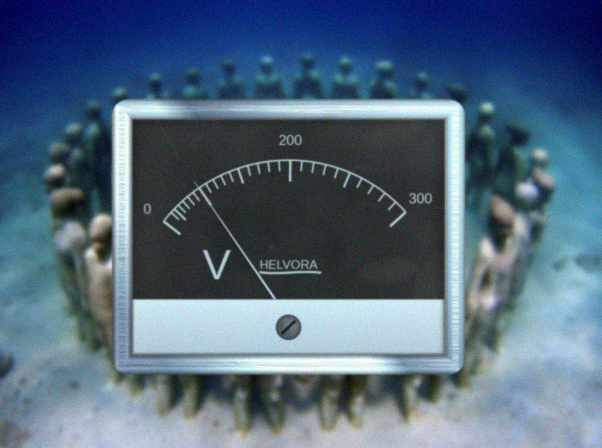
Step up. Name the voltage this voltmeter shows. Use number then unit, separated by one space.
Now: 100 V
